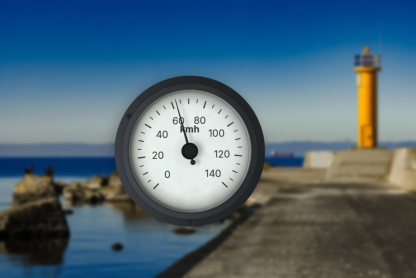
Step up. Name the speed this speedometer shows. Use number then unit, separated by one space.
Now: 62.5 km/h
